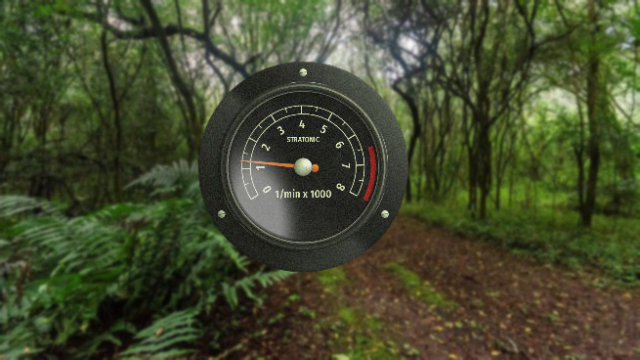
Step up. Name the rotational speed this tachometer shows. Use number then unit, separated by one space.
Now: 1250 rpm
